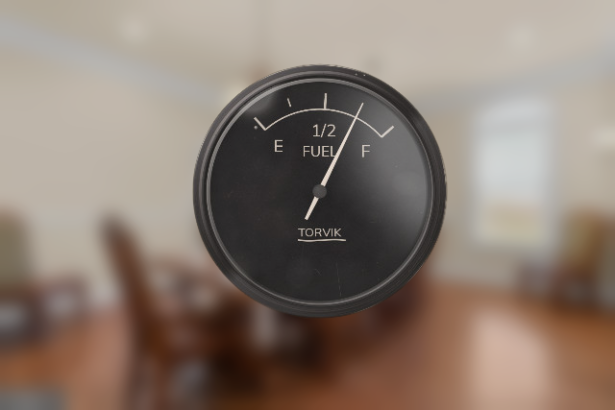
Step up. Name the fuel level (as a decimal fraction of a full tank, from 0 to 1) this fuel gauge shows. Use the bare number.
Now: 0.75
